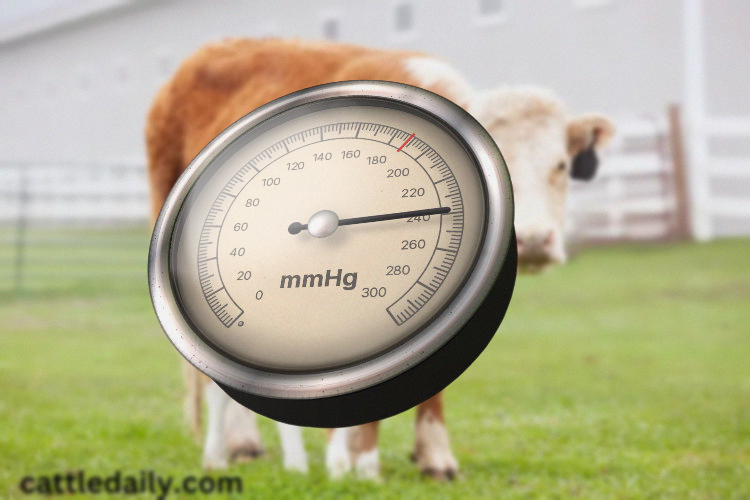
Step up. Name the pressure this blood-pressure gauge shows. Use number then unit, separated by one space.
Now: 240 mmHg
